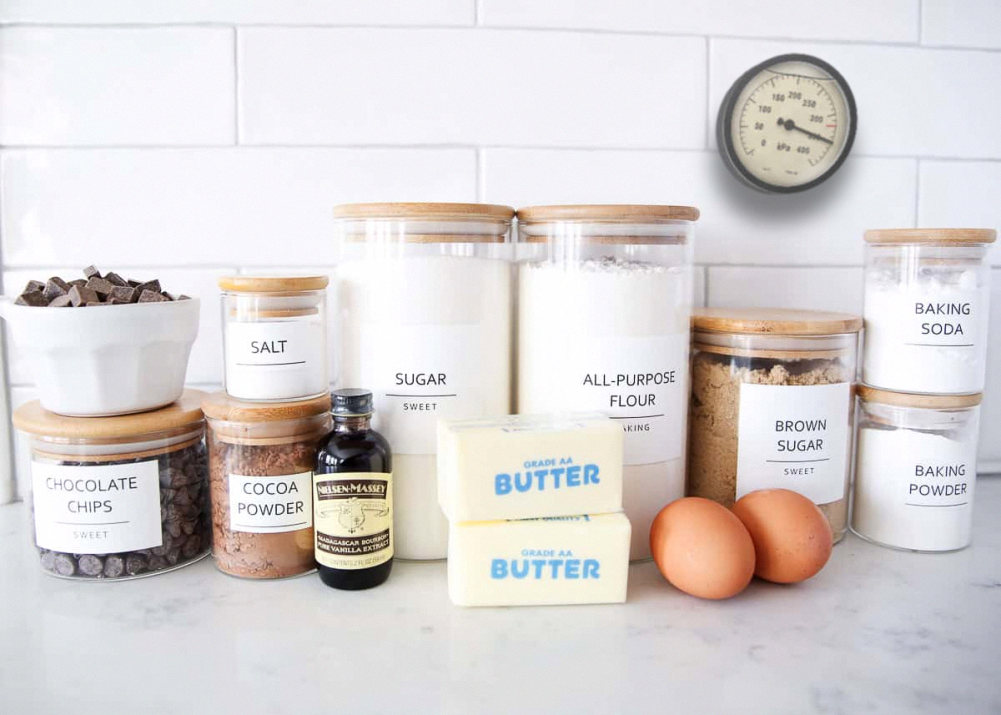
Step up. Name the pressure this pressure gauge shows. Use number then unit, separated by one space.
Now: 350 kPa
